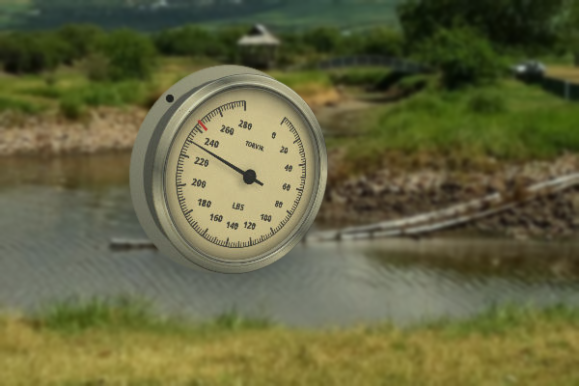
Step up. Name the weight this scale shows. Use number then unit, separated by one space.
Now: 230 lb
